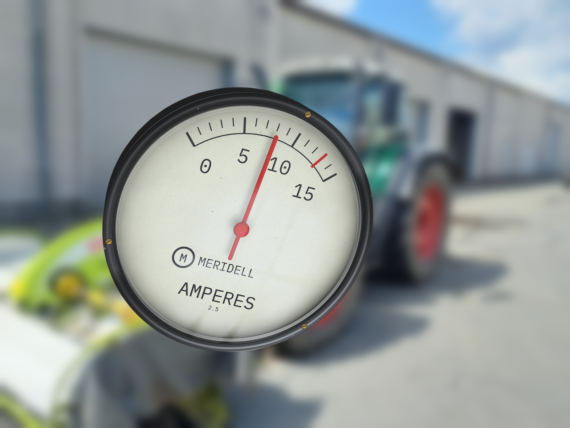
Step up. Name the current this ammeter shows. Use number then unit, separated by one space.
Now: 8 A
